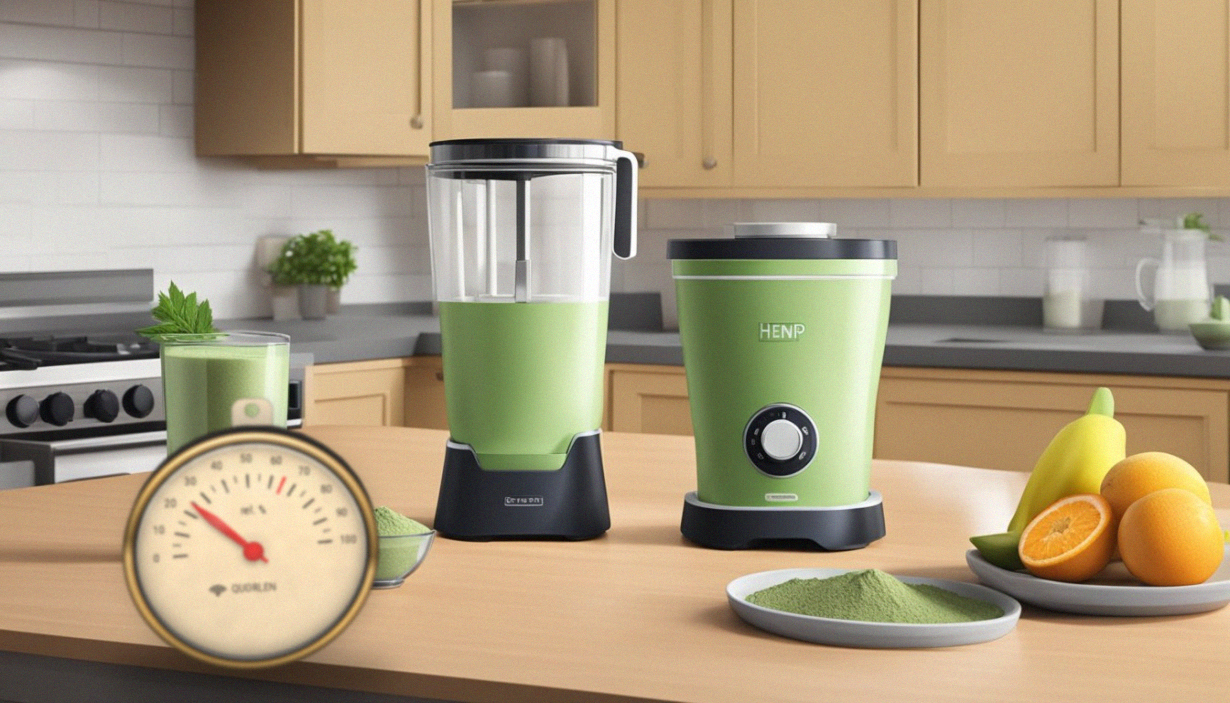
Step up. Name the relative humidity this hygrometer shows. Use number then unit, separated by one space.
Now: 25 %
